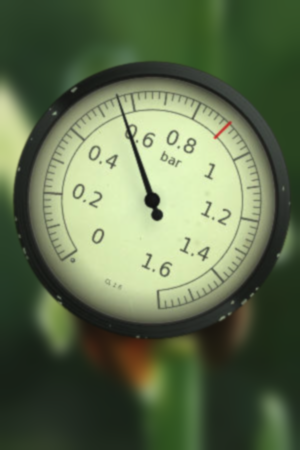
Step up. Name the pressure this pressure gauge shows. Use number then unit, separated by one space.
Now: 0.56 bar
